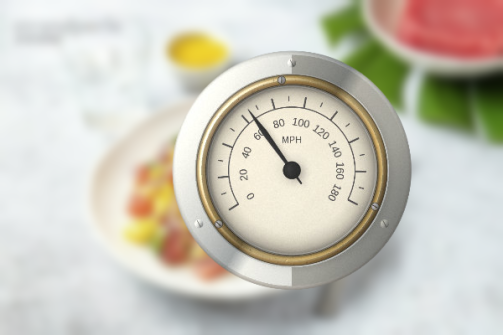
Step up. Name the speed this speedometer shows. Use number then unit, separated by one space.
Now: 65 mph
